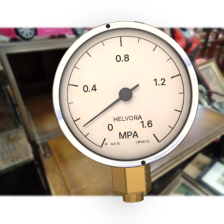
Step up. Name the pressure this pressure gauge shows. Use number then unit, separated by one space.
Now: 0.15 MPa
